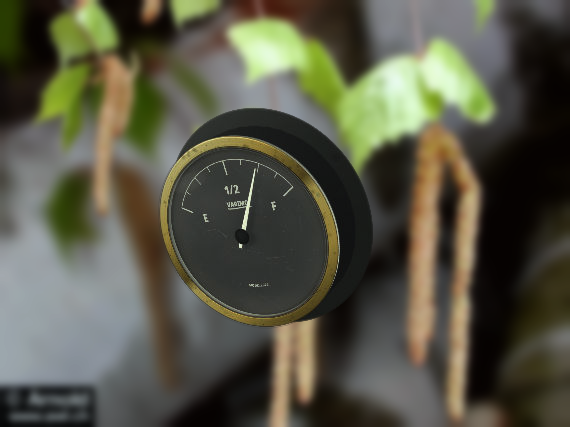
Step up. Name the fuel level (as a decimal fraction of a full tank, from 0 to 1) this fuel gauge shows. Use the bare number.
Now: 0.75
